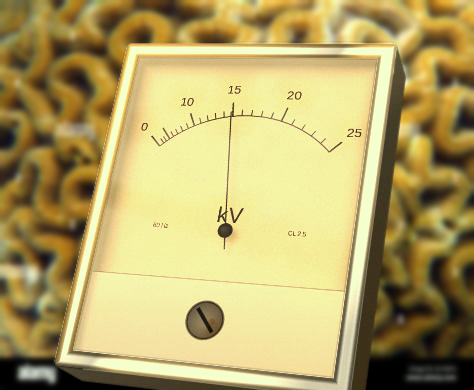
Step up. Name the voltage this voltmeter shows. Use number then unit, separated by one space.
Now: 15 kV
